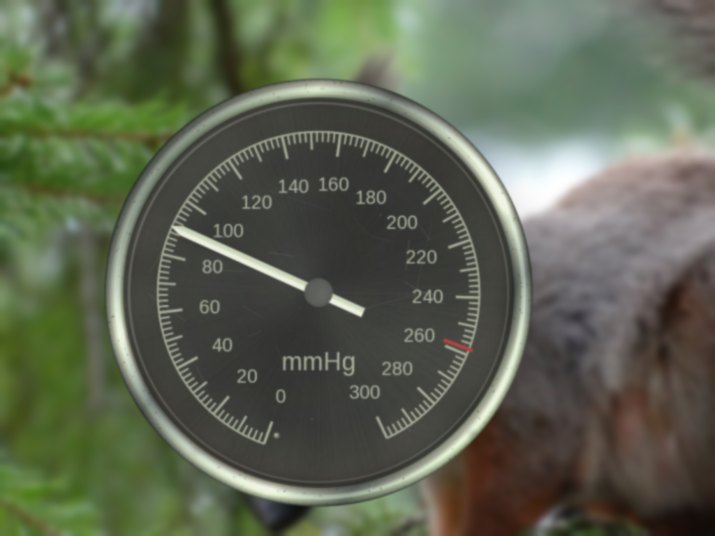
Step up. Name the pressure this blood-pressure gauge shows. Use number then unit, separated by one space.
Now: 90 mmHg
